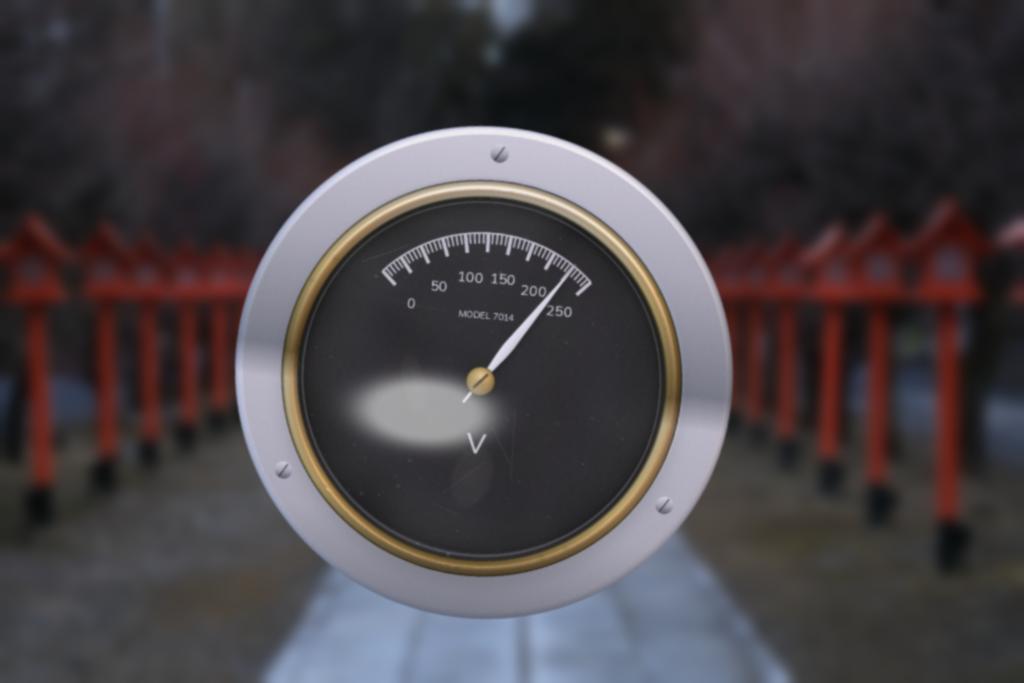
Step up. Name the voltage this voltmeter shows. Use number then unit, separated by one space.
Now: 225 V
